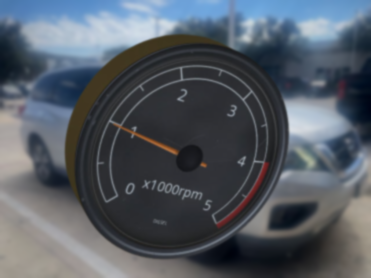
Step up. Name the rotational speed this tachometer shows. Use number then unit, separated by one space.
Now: 1000 rpm
